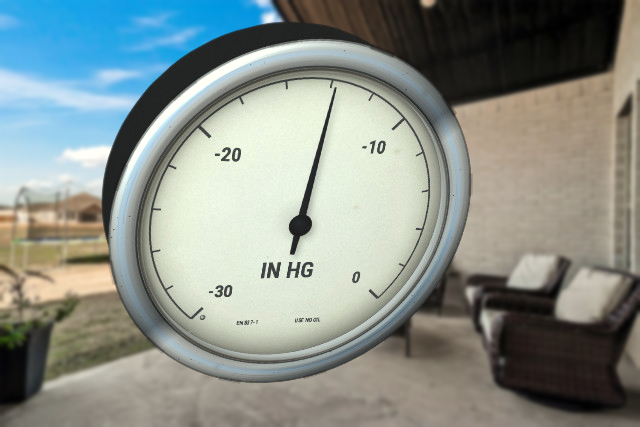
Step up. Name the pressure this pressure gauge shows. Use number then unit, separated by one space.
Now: -14 inHg
